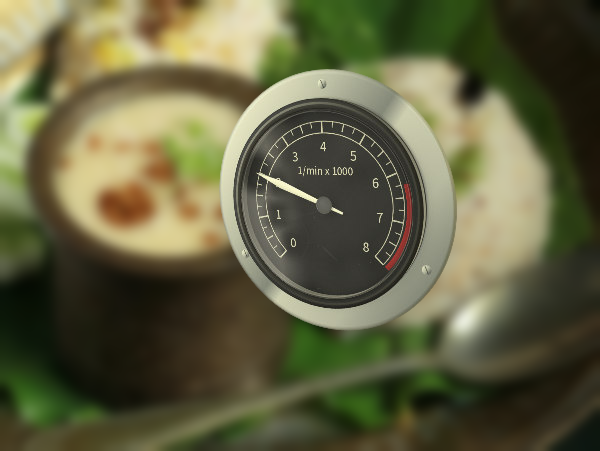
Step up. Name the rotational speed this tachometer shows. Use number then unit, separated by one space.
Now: 2000 rpm
